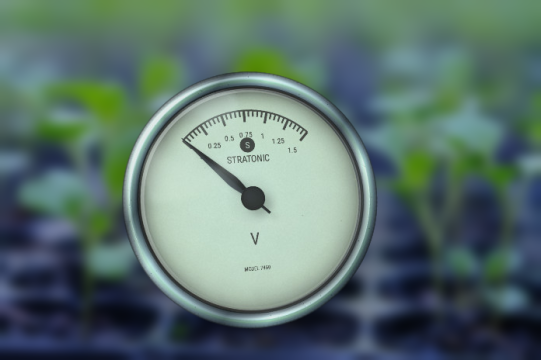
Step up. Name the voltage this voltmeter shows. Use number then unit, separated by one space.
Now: 0 V
